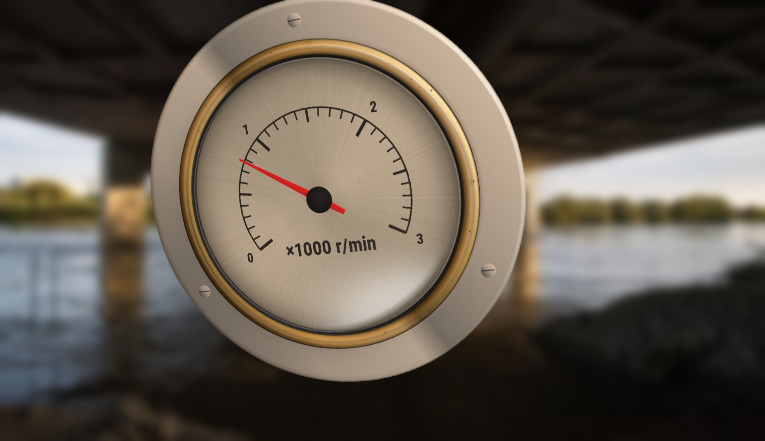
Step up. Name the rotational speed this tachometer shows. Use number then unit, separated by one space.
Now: 800 rpm
